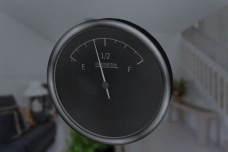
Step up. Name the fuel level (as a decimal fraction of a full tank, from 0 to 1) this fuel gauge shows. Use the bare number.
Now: 0.375
